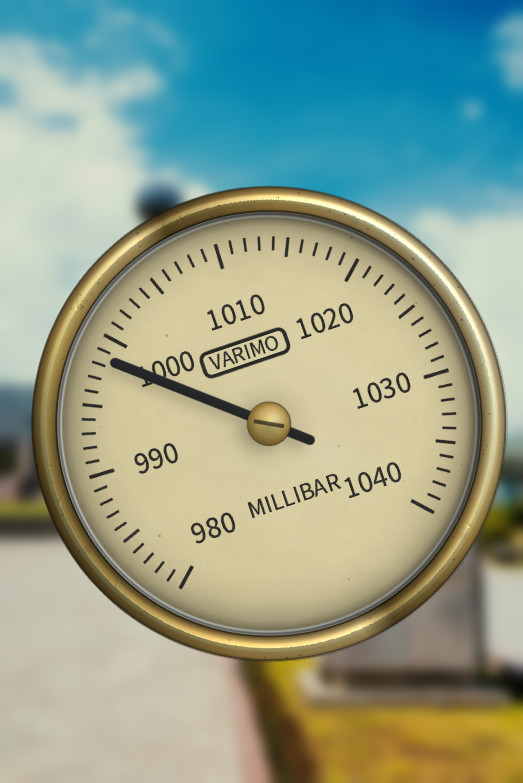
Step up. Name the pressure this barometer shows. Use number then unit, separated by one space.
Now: 998.5 mbar
